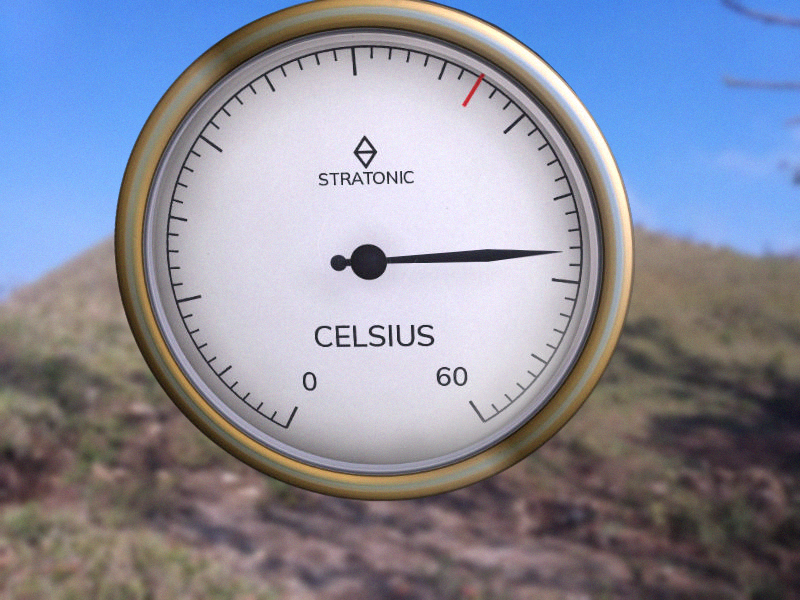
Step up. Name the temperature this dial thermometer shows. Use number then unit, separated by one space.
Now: 48 °C
